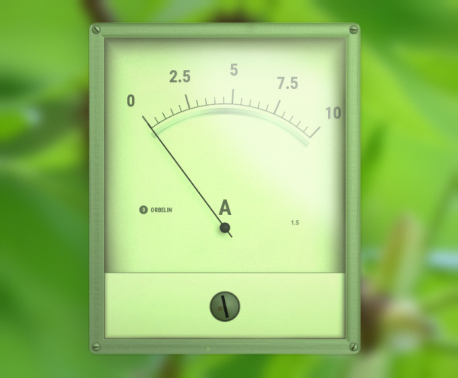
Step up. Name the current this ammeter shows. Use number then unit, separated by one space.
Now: 0 A
